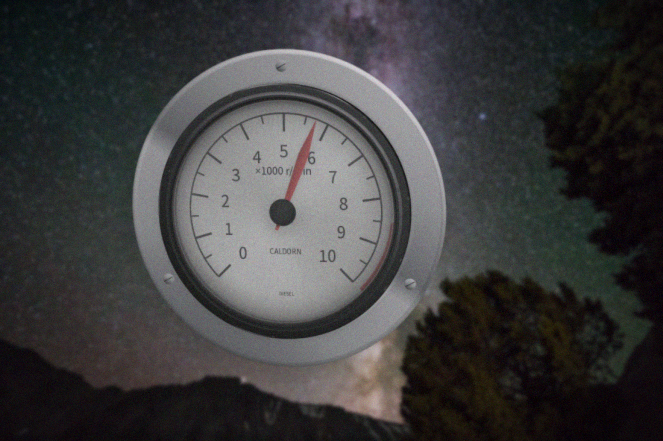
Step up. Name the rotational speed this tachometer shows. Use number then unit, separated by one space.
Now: 5750 rpm
